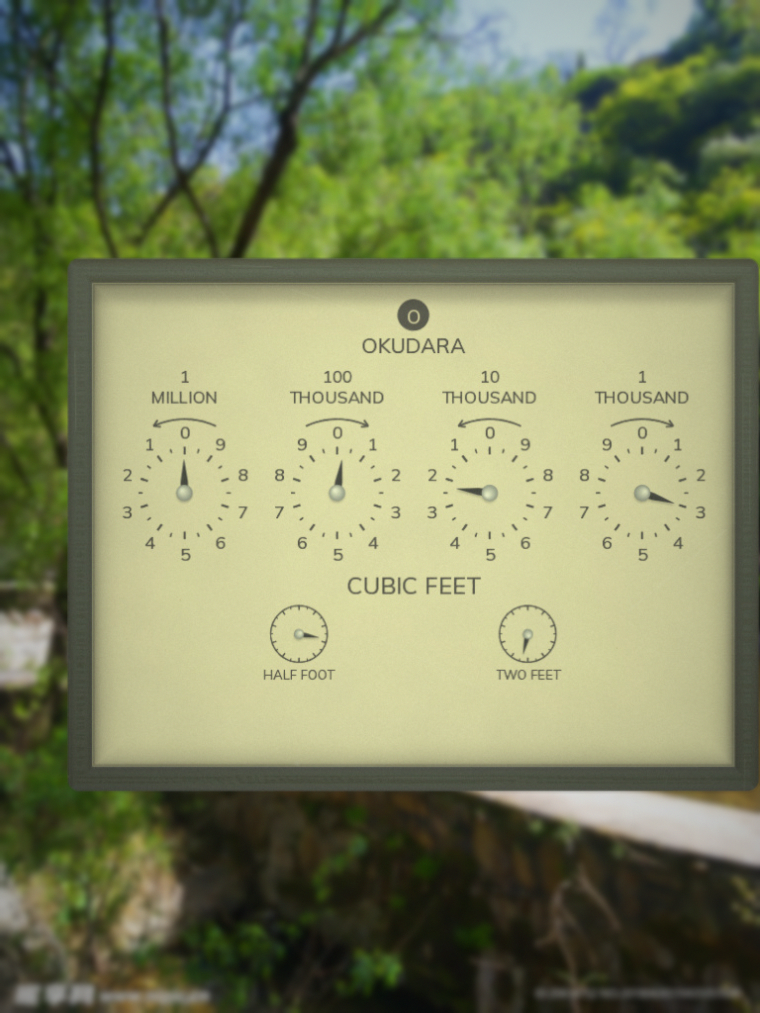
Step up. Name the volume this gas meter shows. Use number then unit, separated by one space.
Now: 2300 ft³
